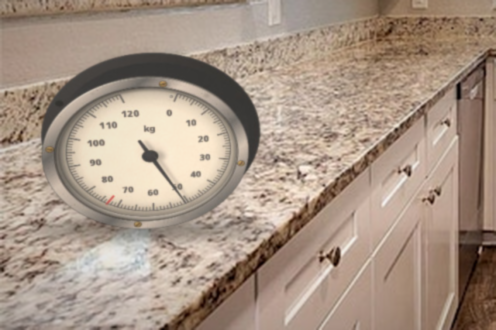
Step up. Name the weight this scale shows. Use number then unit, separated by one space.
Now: 50 kg
